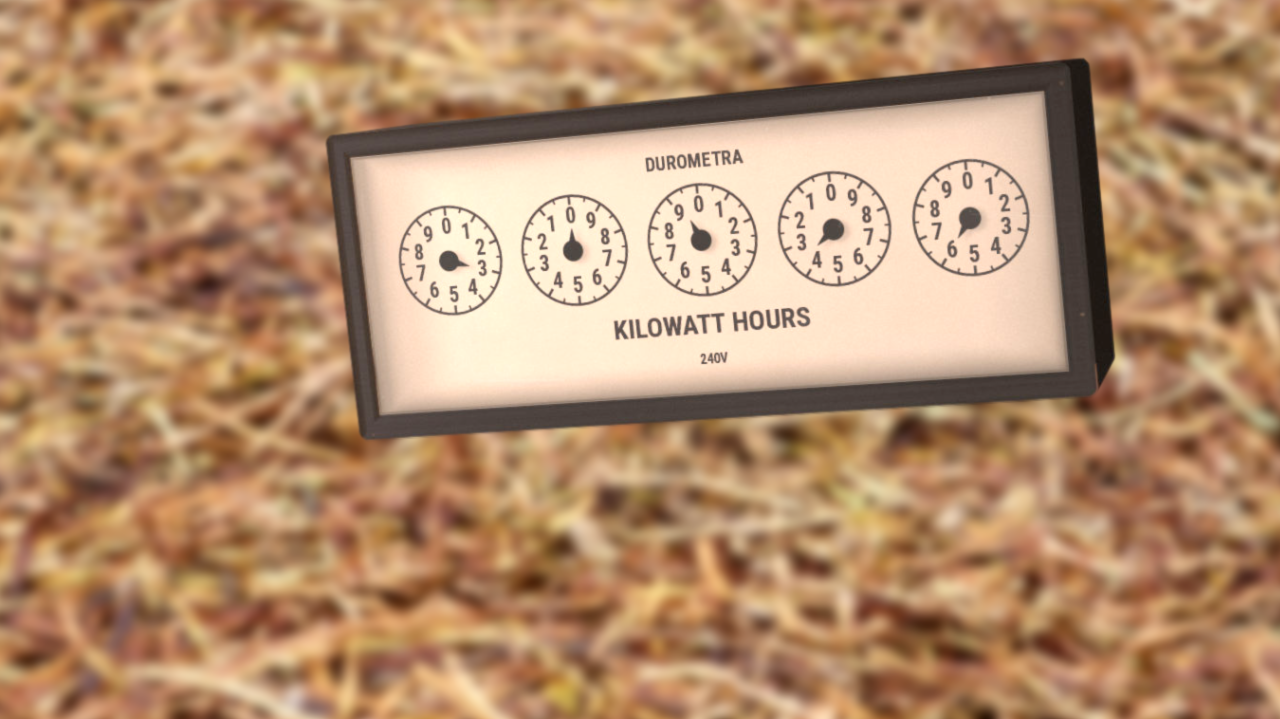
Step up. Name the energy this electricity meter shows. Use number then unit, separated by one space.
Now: 29936 kWh
